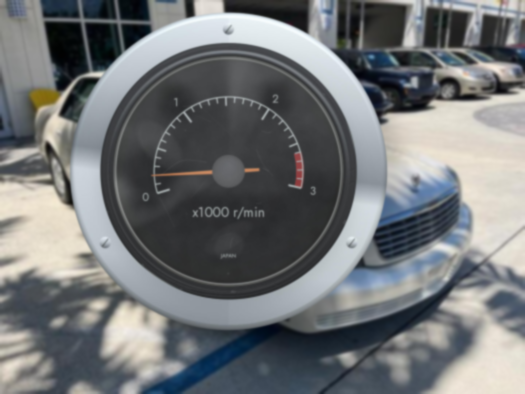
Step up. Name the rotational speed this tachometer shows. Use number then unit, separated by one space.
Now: 200 rpm
